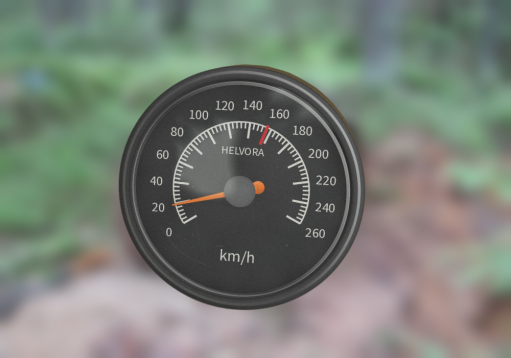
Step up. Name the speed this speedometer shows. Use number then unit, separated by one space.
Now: 20 km/h
